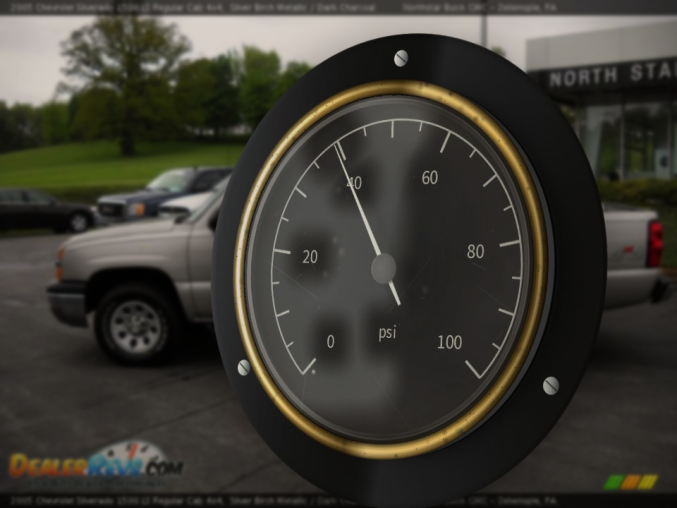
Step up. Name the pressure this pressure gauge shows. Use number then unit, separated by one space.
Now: 40 psi
